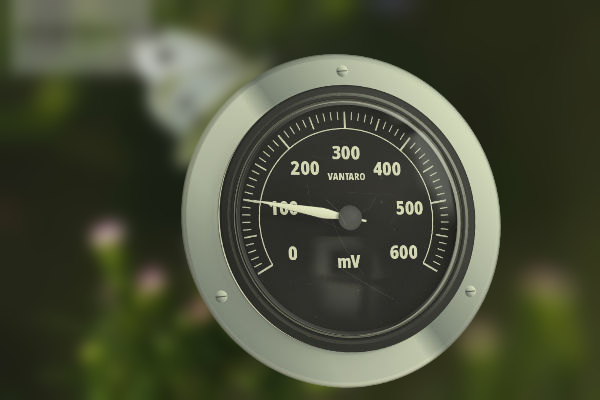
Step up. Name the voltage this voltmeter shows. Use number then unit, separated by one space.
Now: 100 mV
